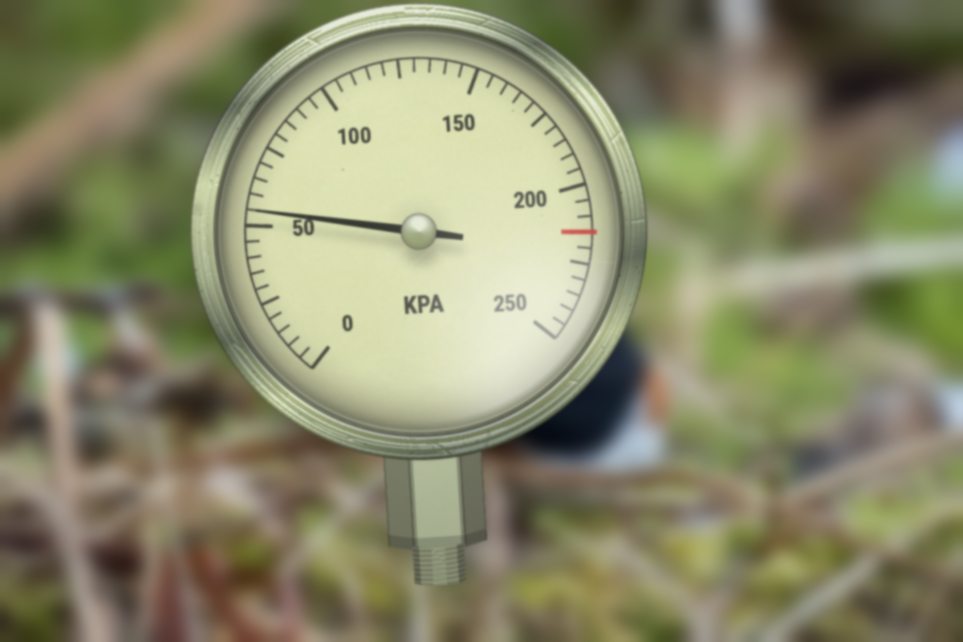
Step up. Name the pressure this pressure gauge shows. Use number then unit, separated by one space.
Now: 55 kPa
